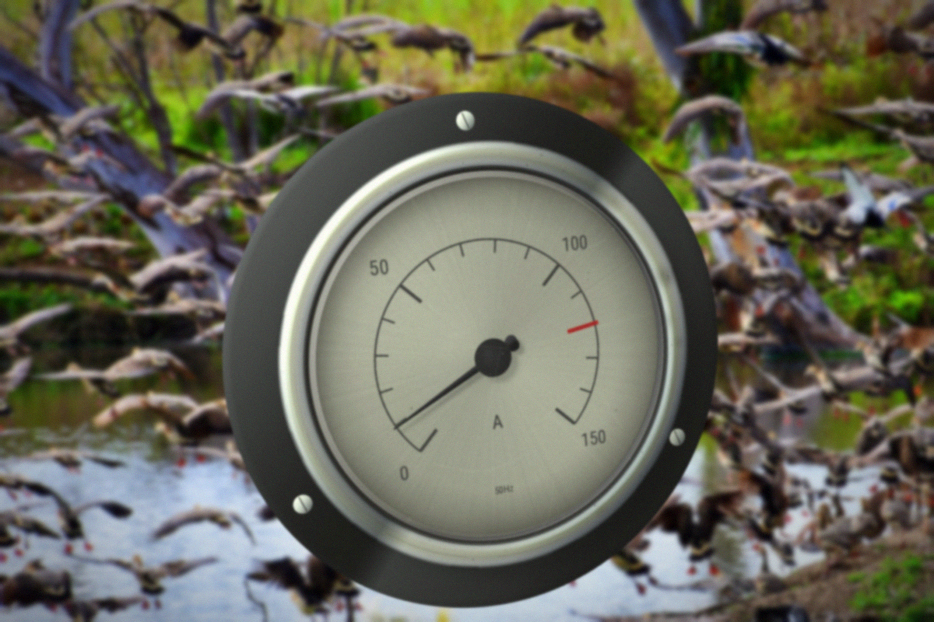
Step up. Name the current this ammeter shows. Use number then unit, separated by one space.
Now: 10 A
